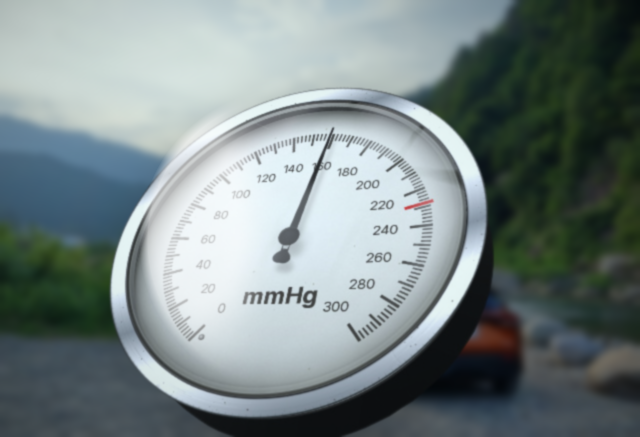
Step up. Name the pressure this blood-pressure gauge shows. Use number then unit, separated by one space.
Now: 160 mmHg
